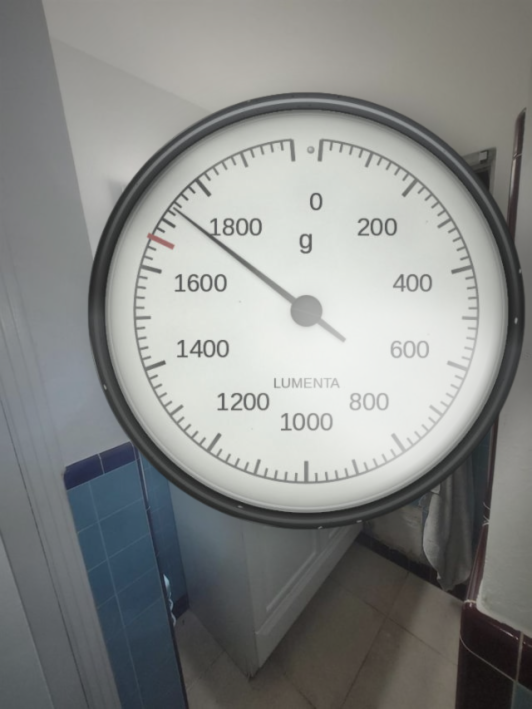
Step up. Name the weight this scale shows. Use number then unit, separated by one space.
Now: 1730 g
